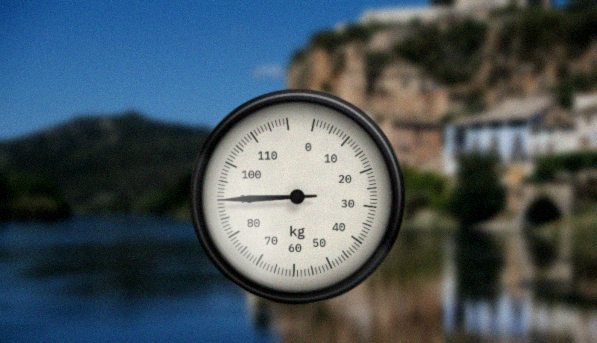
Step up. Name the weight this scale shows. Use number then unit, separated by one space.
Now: 90 kg
